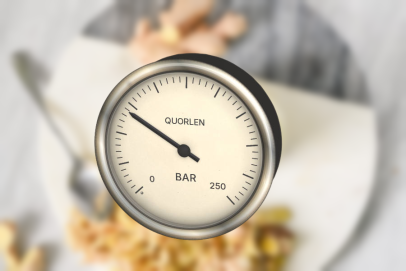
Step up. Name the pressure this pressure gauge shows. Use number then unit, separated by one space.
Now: 70 bar
